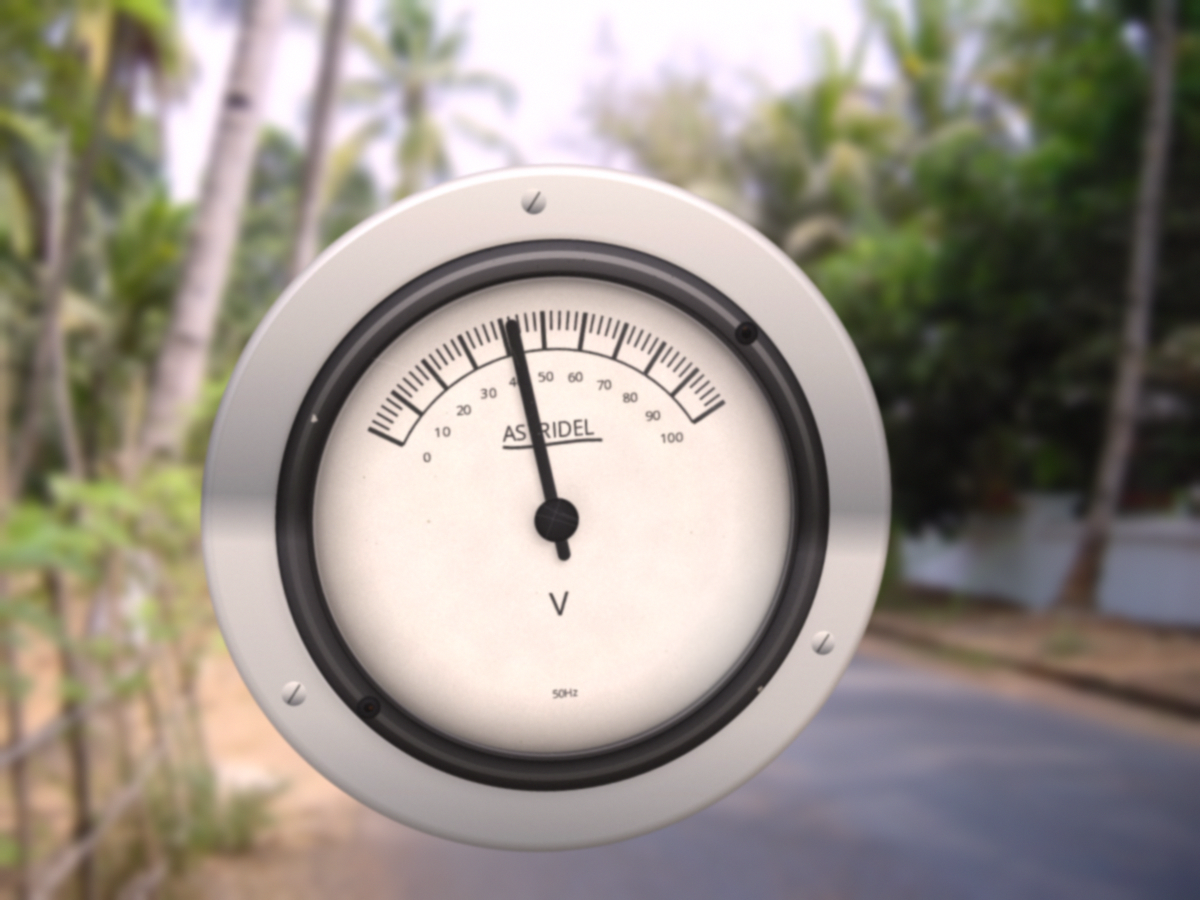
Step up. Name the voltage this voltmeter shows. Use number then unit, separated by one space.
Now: 42 V
